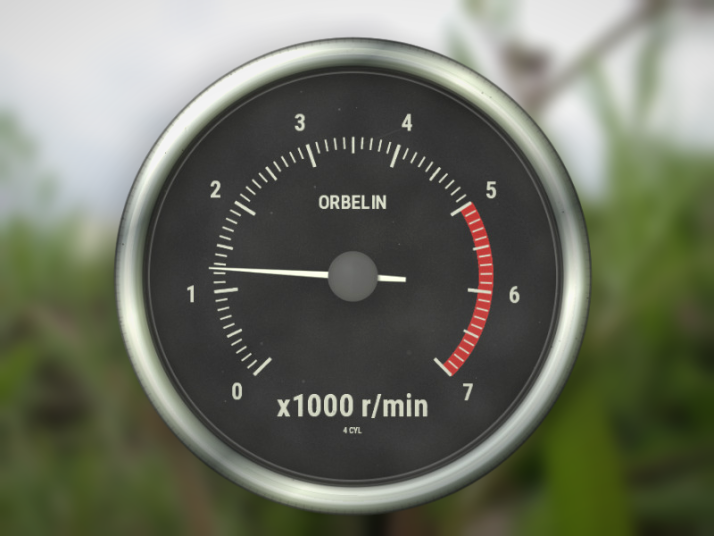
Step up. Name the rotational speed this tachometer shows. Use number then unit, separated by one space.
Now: 1250 rpm
